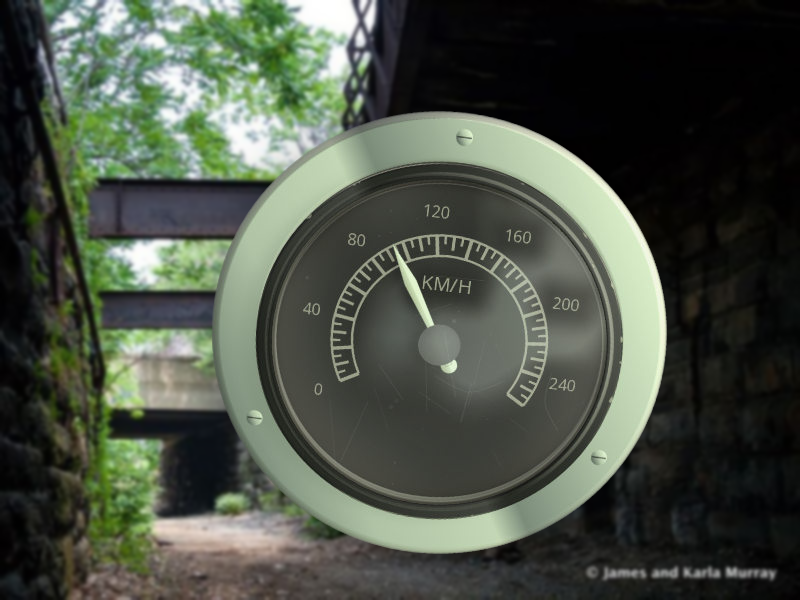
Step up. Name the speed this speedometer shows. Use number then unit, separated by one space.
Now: 95 km/h
